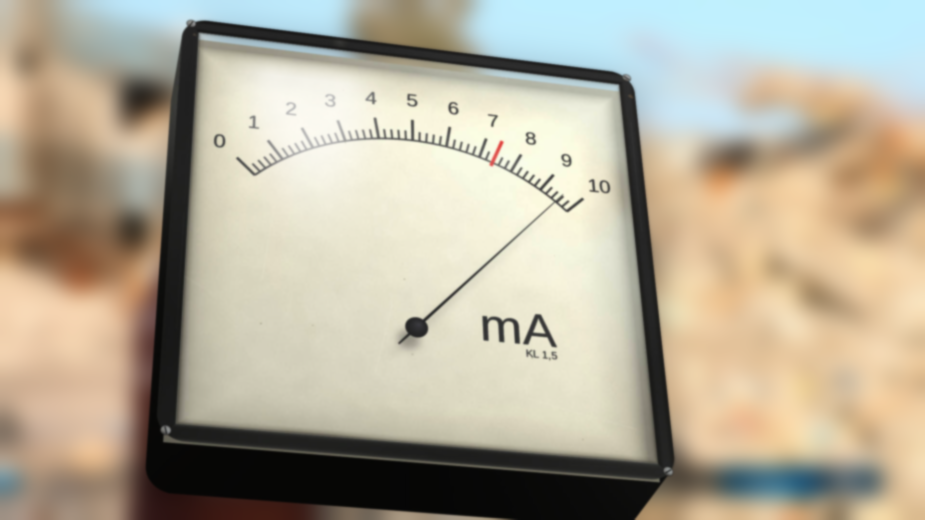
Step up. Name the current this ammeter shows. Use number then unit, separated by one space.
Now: 9.6 mA
